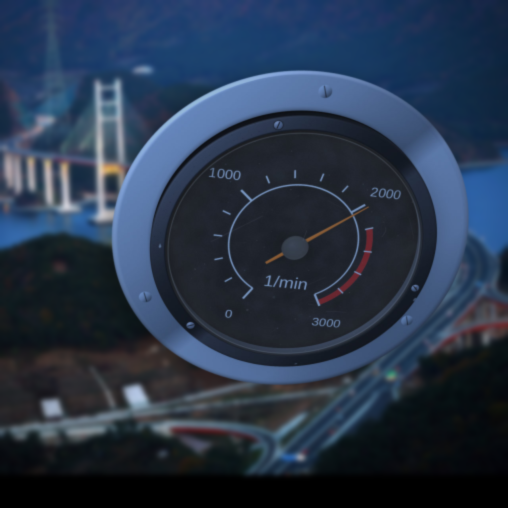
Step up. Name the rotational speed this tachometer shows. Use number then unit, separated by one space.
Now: 2000 rpm
